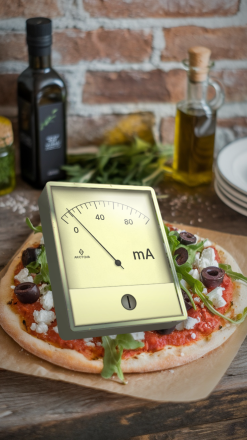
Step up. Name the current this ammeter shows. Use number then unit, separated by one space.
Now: 10 mA
